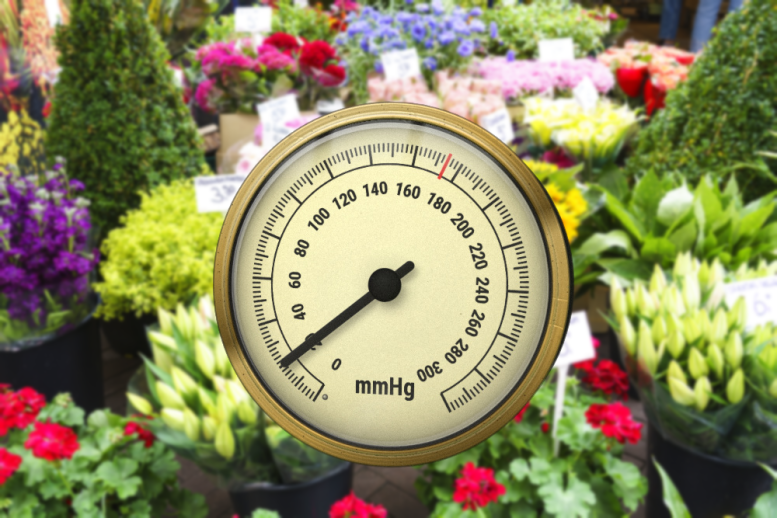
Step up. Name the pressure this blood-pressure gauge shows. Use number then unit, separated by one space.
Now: 20 mmHg
